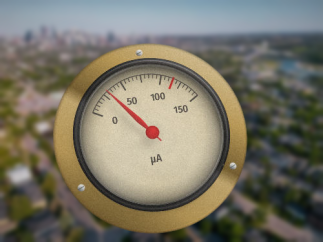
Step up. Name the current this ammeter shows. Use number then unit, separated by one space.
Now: 30 µA
